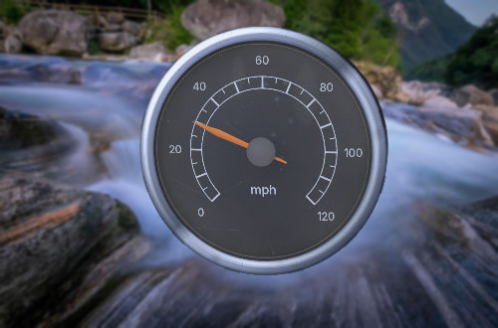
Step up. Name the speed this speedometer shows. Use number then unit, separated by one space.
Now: 30 mph
